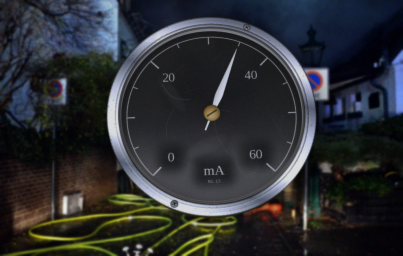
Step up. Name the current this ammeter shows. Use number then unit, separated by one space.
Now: 35 mA
